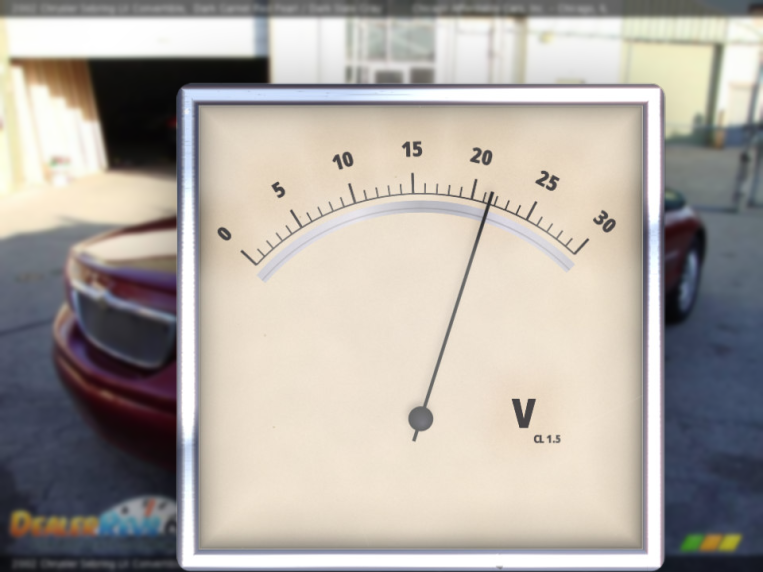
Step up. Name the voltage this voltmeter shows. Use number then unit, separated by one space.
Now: 21.5 V
